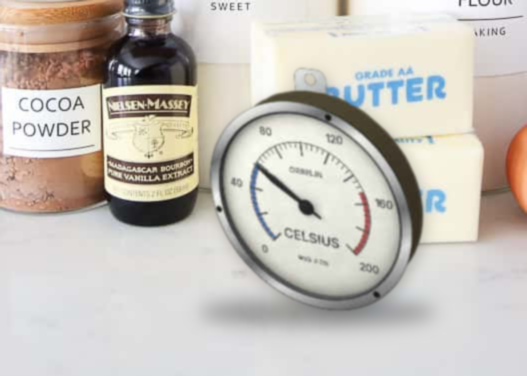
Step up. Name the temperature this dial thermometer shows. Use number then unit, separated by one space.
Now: 60 °C
